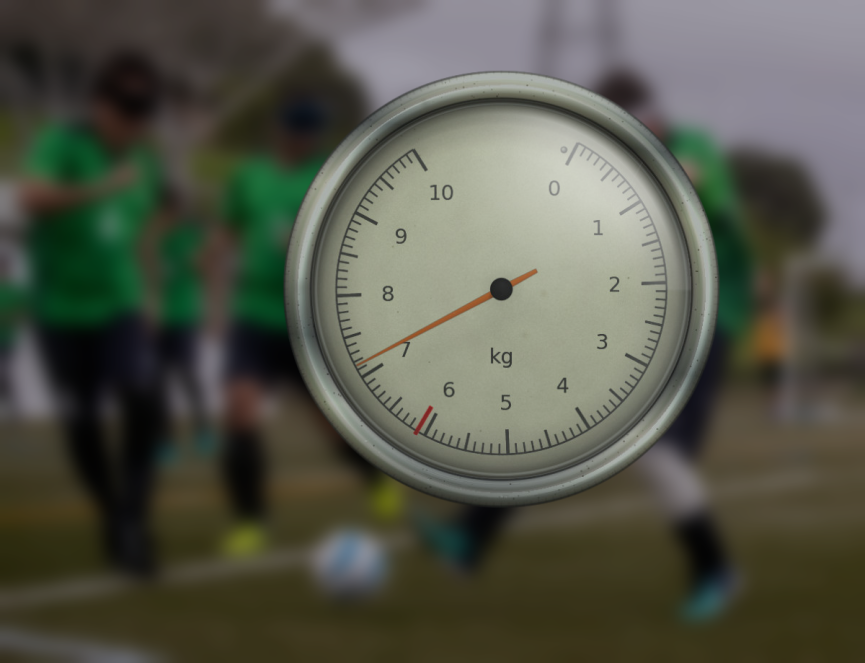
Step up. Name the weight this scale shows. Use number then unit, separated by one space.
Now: 7.15 kg
